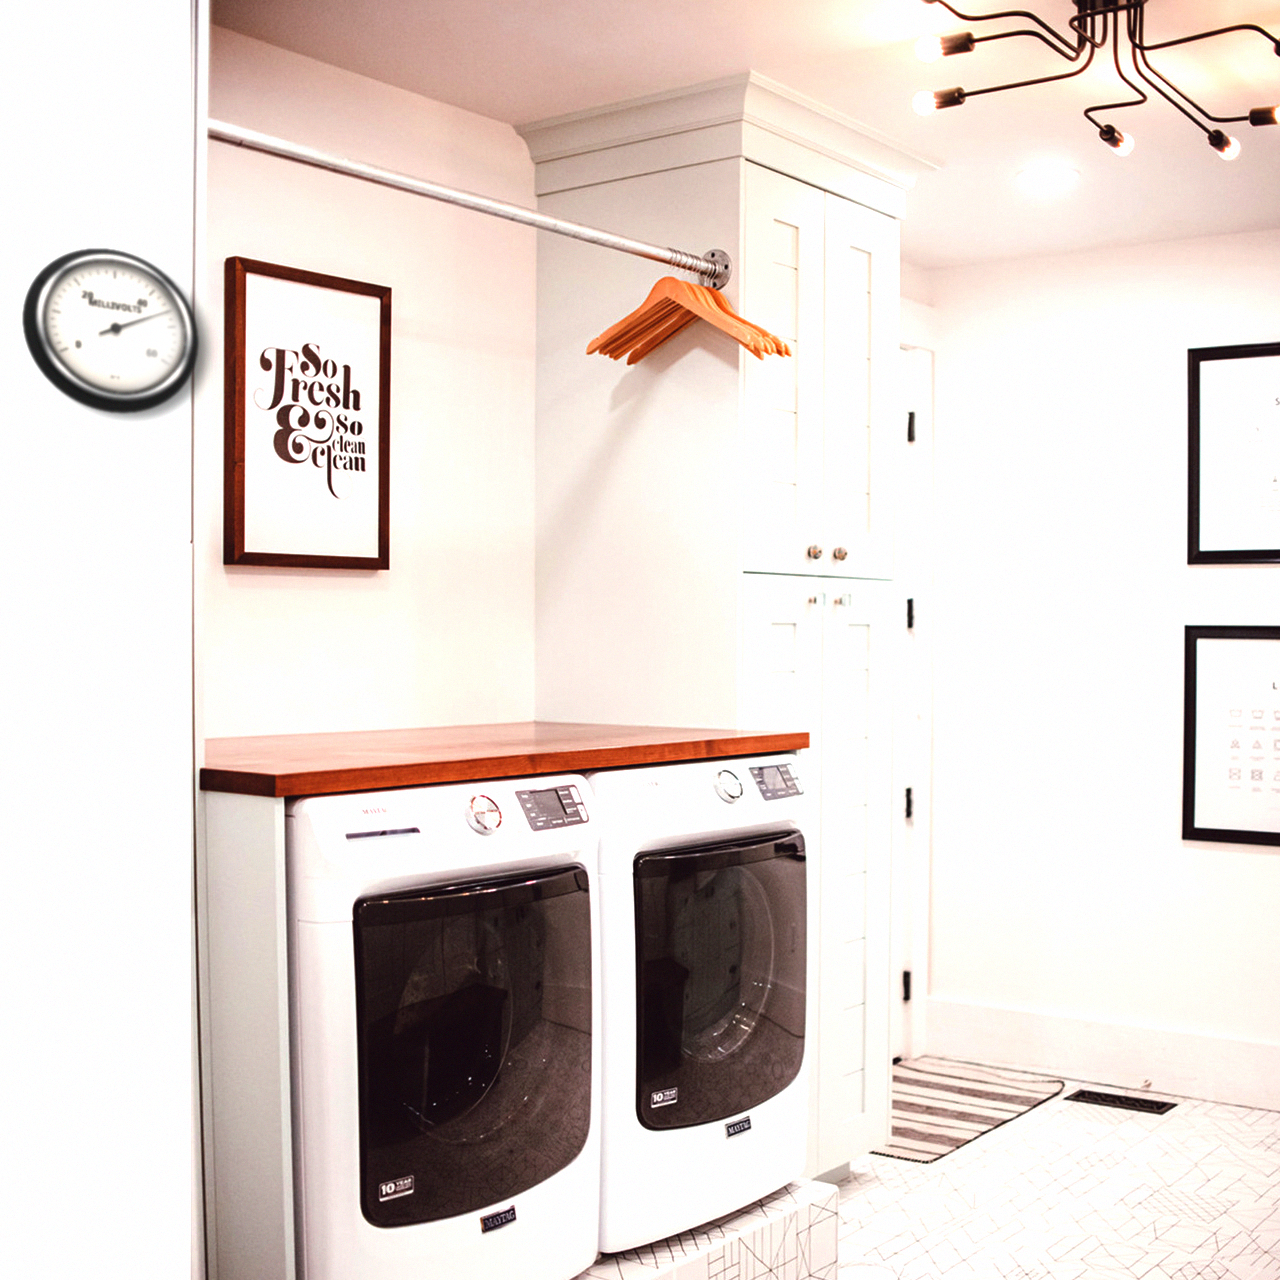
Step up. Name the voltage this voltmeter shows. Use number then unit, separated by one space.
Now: 46 mV
